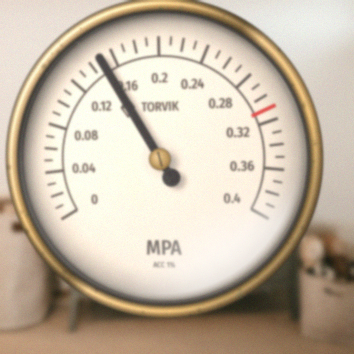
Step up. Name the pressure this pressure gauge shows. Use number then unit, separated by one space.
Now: 0.15 MPa
